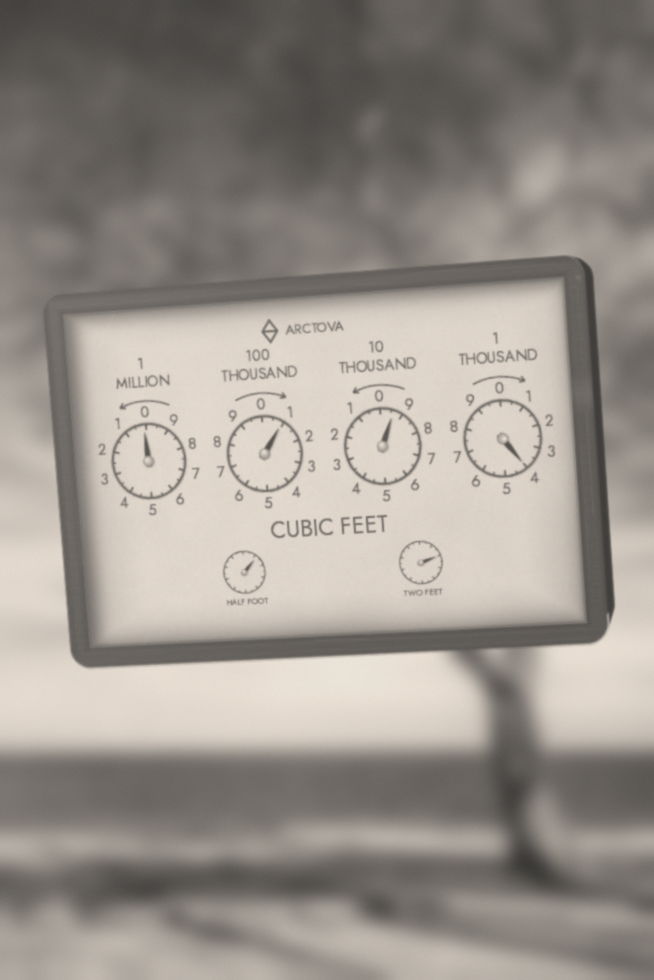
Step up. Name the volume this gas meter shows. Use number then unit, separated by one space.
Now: 9400 ft³
